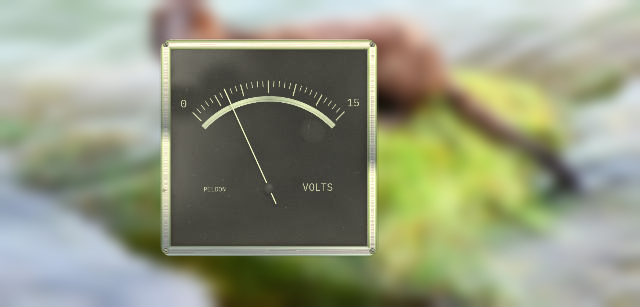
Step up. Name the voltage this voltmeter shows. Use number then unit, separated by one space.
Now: 3.5 V
